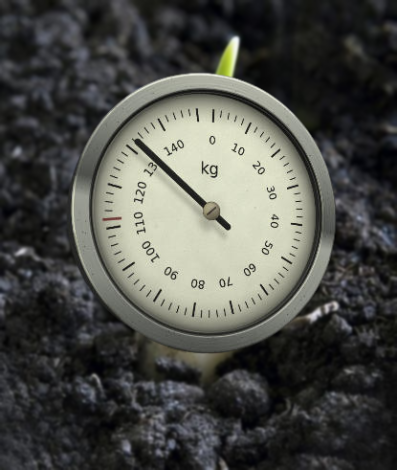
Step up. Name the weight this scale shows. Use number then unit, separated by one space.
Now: 132 kg
